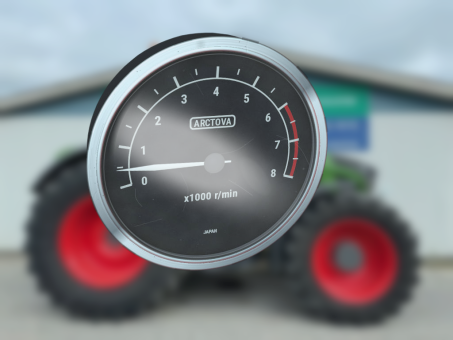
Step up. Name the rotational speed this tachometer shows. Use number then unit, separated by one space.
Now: 500 rpm
